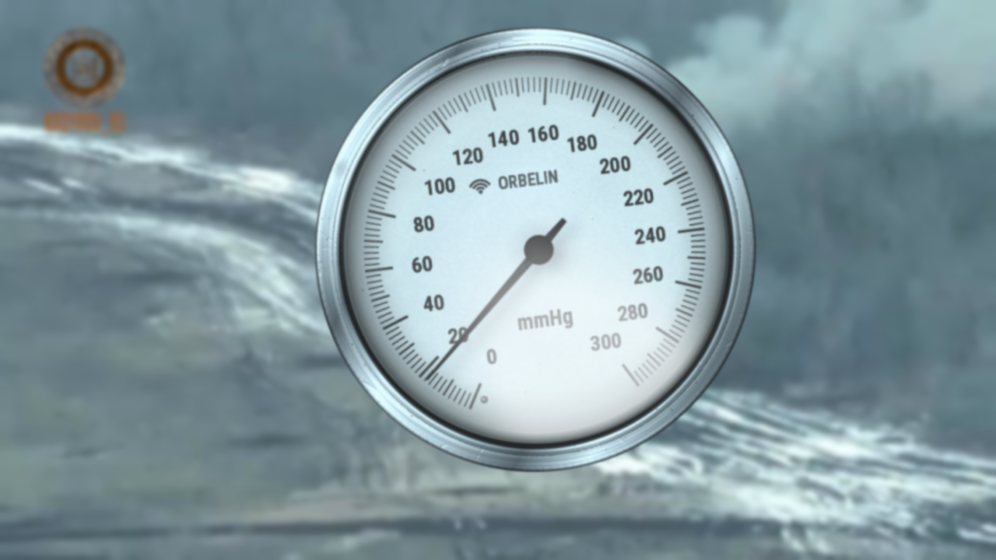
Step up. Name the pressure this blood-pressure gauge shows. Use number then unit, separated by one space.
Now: 18 mmHg
